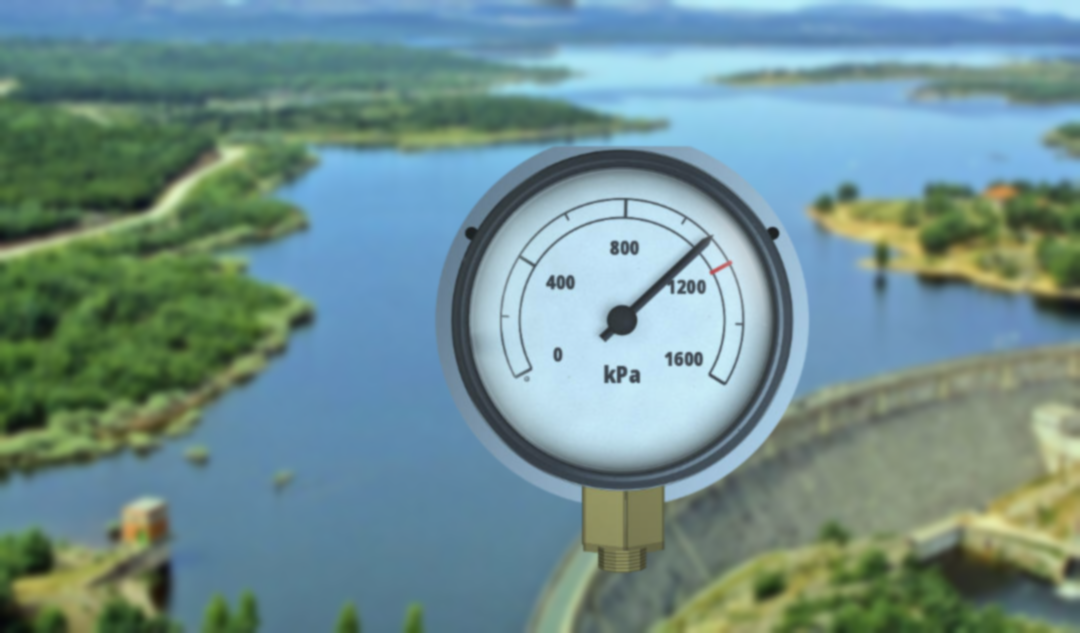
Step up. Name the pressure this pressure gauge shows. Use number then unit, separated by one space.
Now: 1100 kPa
